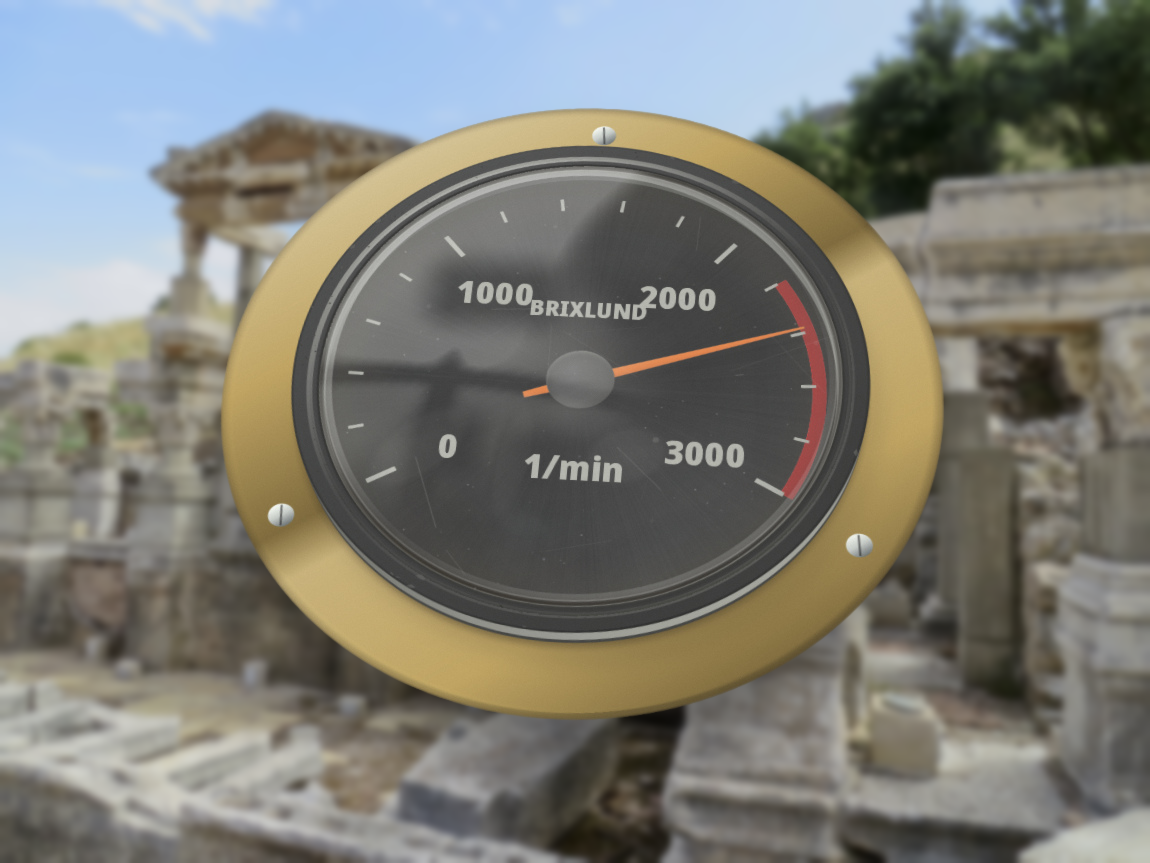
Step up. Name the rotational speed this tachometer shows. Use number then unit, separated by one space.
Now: 2400 rpm
